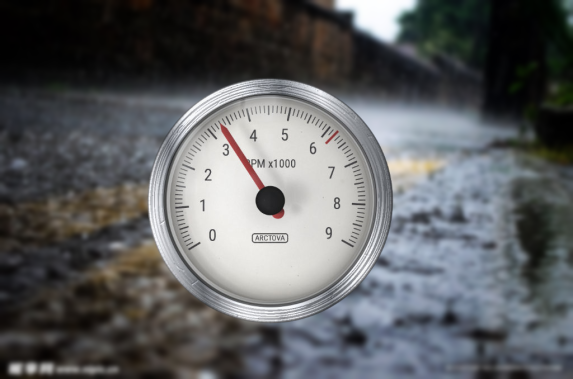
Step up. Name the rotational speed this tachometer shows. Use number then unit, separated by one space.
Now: 3300 rpm
